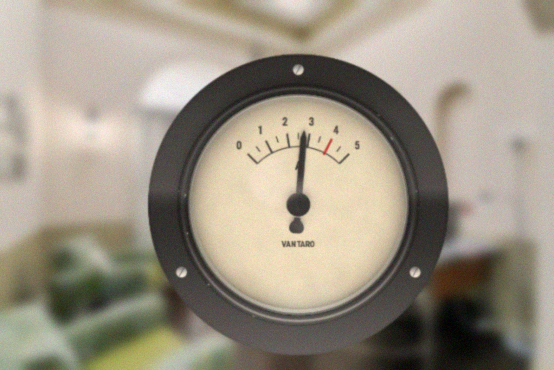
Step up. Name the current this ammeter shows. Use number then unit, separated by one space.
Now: 2.75 A
